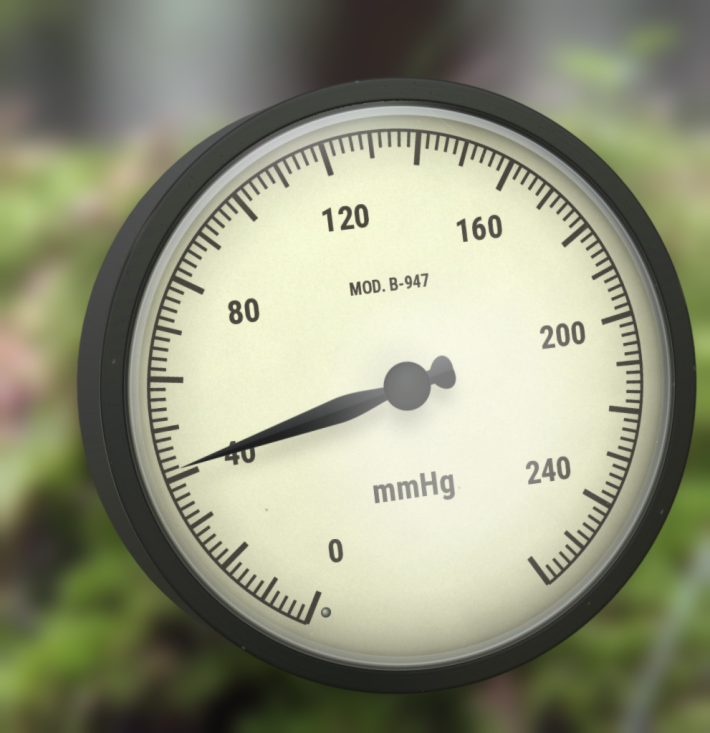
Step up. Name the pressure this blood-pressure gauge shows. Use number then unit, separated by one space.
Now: 42 mmHg
